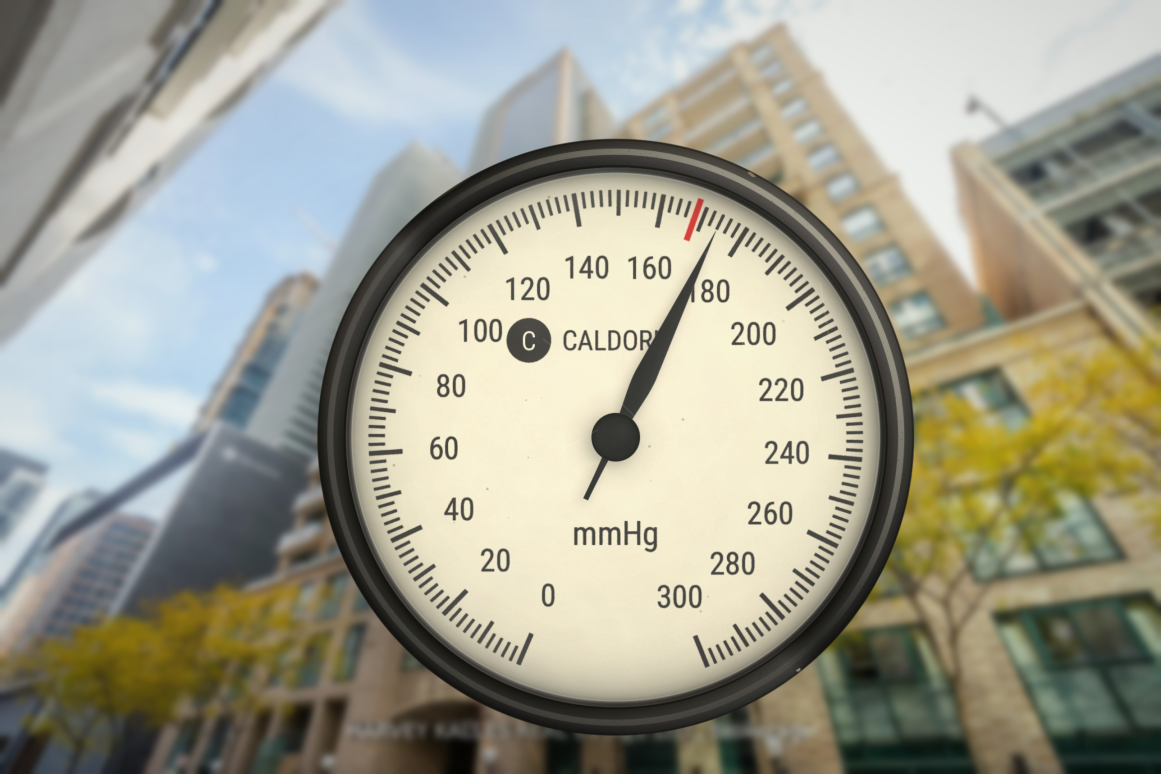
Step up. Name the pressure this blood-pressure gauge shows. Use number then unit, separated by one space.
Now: 174 mmHg
